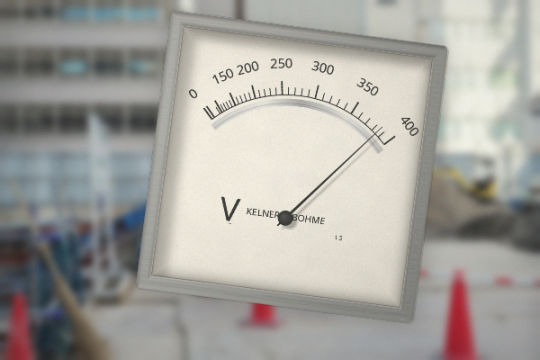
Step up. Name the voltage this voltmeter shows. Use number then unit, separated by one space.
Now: 385 V
